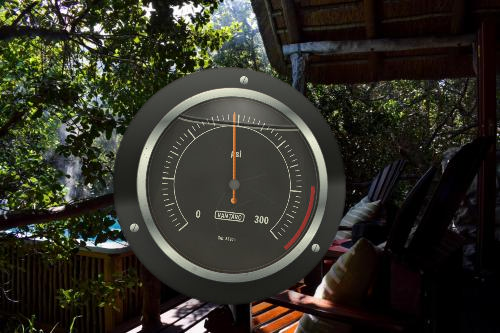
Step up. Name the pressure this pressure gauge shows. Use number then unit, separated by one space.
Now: 145 psi
